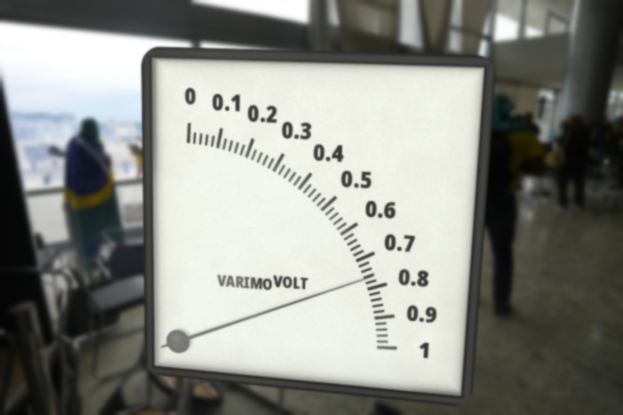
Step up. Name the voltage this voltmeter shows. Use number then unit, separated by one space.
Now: 0.76 V
